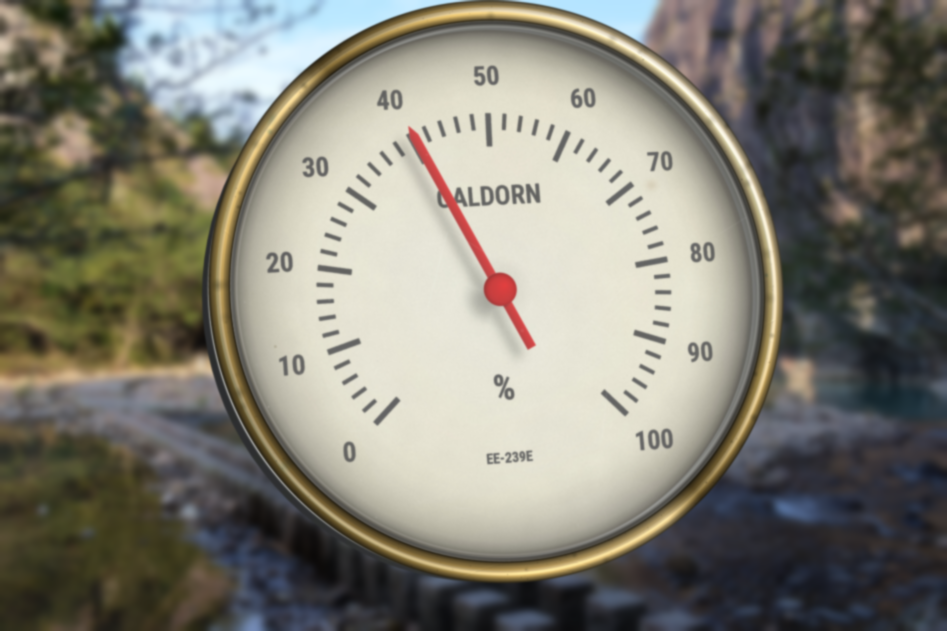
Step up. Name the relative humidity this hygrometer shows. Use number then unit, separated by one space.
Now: 40 %
